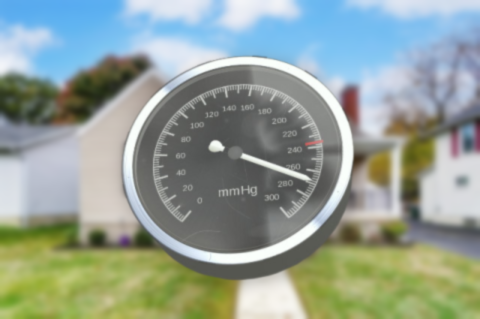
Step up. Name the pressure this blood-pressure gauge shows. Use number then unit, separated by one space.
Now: 270 mmHg
